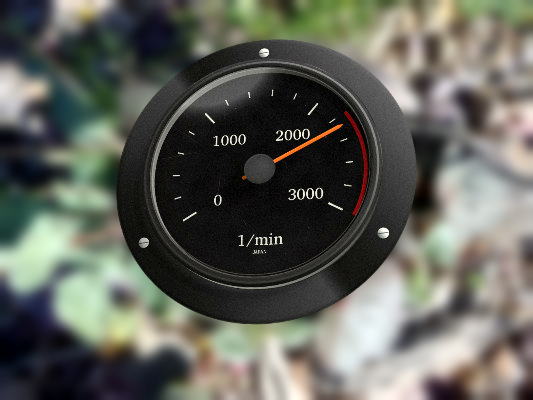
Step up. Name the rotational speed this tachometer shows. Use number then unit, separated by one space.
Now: 2300 rpm
